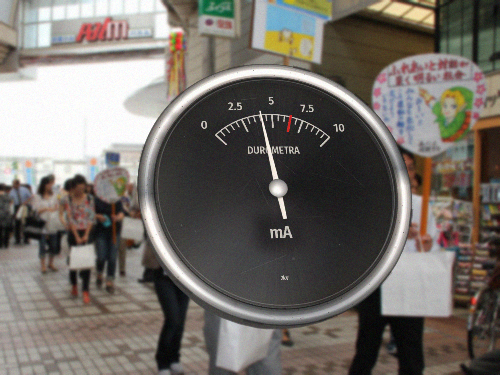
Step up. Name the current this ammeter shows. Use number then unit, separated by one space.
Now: 4 mA
